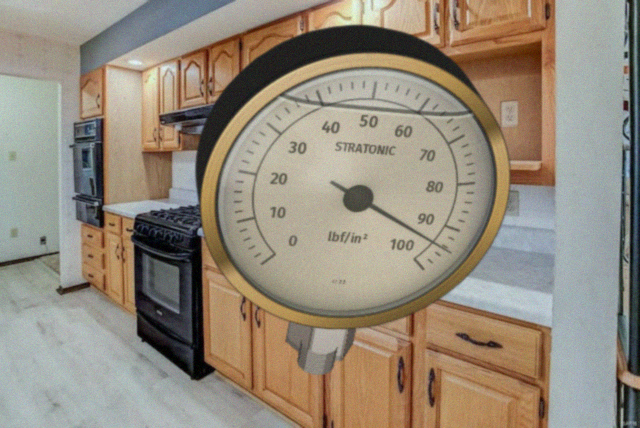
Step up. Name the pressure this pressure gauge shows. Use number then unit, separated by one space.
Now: 94 psi
